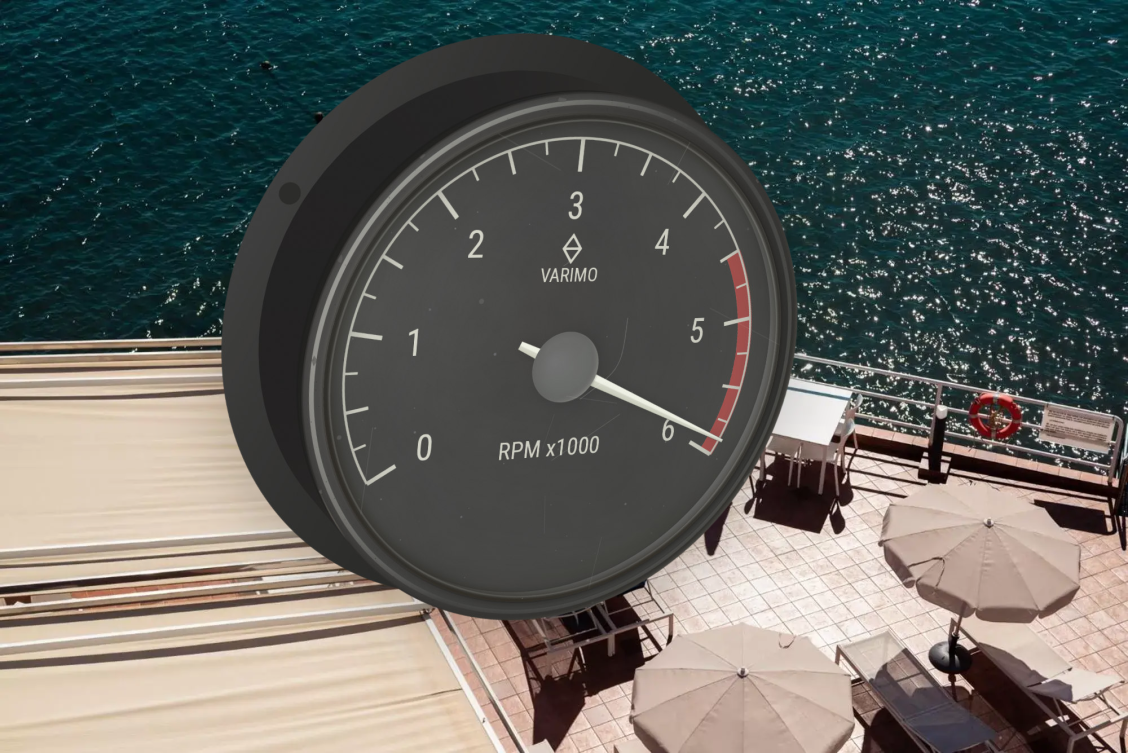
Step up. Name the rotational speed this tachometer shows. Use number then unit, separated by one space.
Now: 5875 rpm
